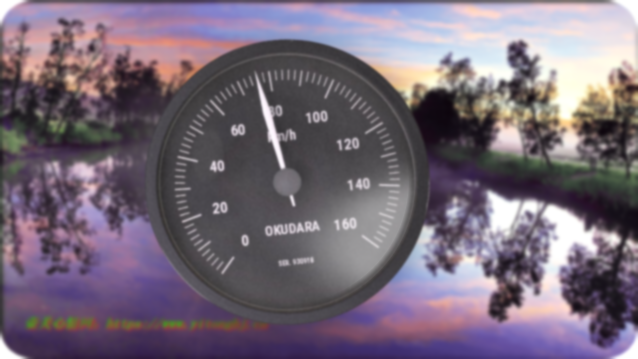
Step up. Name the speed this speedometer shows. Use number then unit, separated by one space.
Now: 76 km/h
